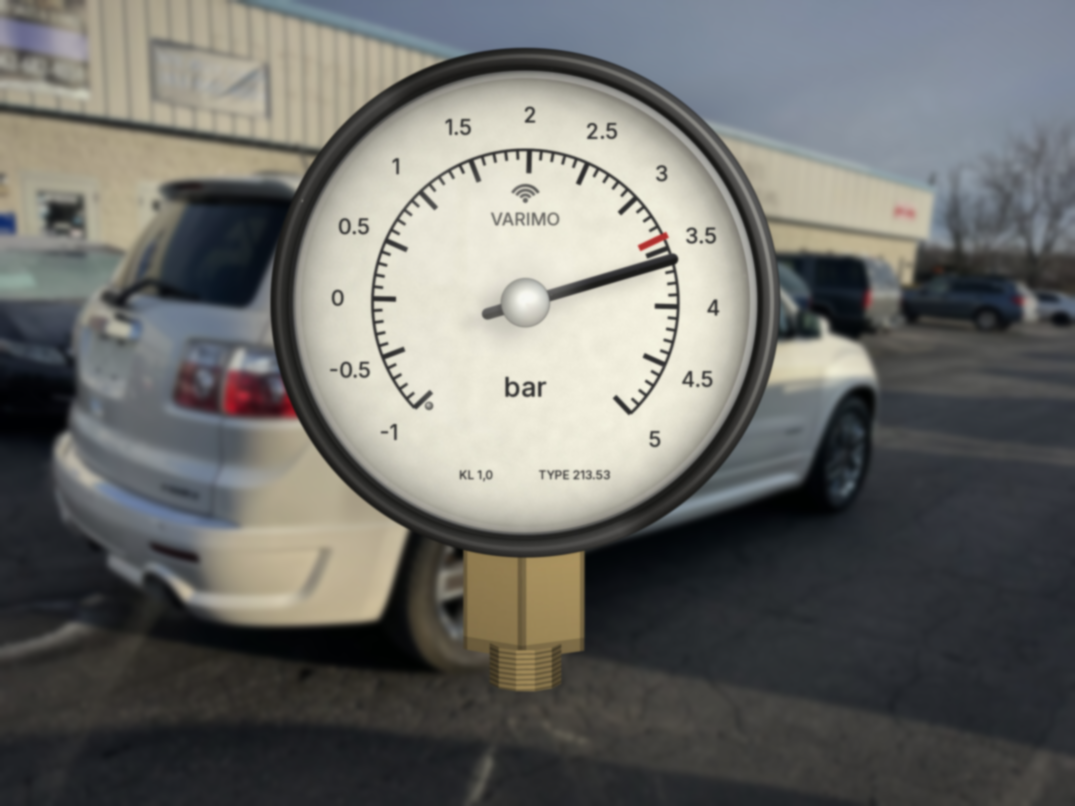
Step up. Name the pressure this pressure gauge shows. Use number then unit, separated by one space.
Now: 3.6 bar
